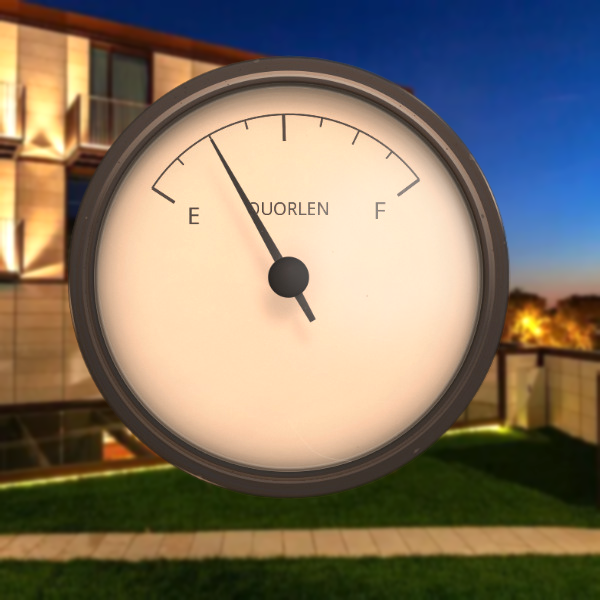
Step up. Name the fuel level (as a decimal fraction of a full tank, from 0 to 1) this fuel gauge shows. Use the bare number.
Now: 0.25
